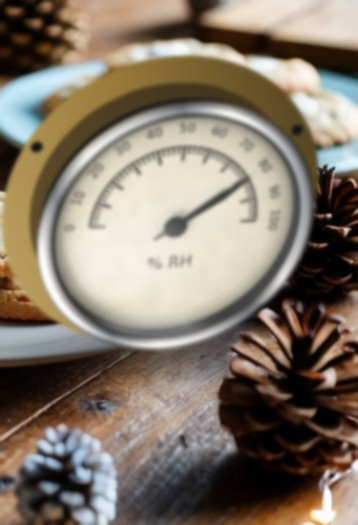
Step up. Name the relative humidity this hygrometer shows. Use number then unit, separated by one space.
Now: 80 %
